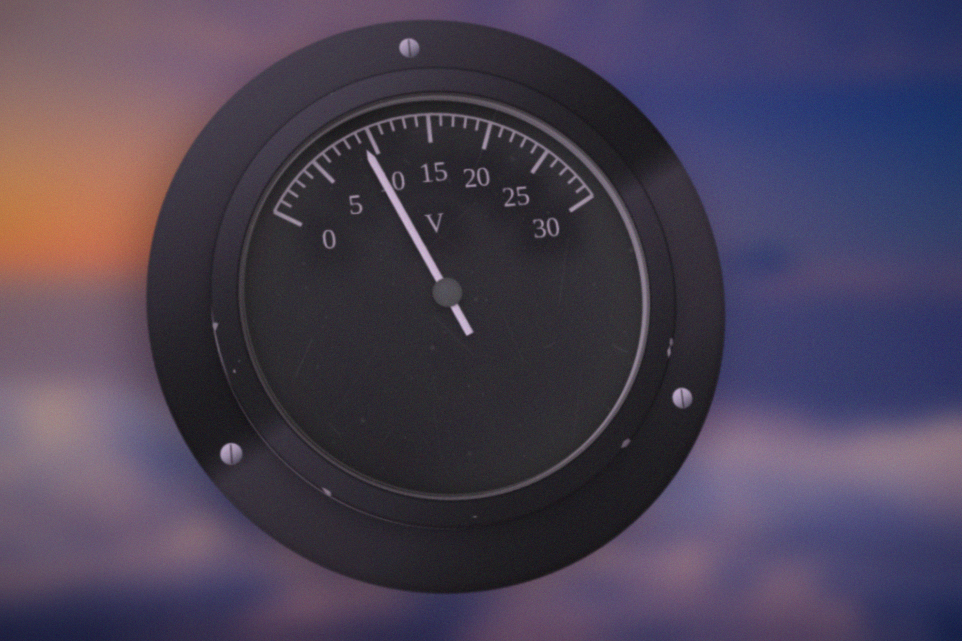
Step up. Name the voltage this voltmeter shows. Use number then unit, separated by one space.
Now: 9 V
